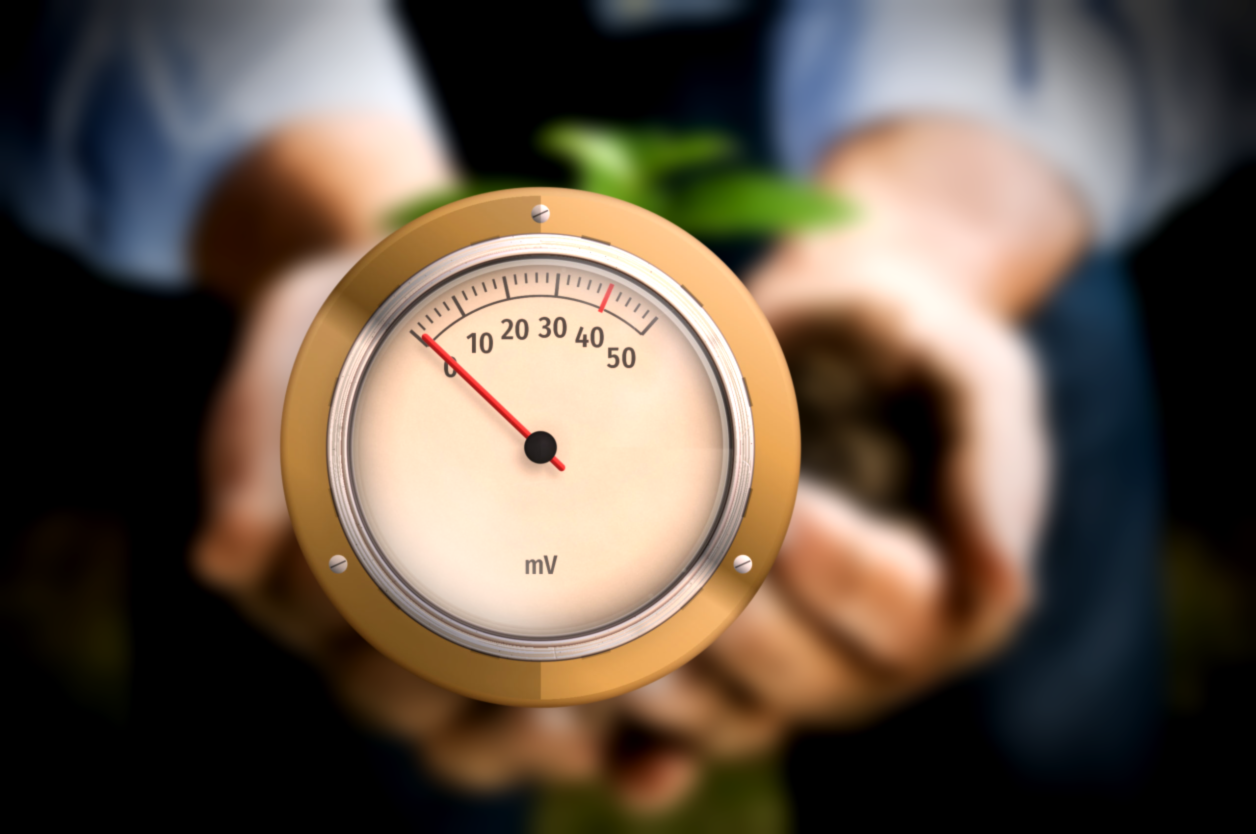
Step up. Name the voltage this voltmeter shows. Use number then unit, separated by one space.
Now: 1 mV
